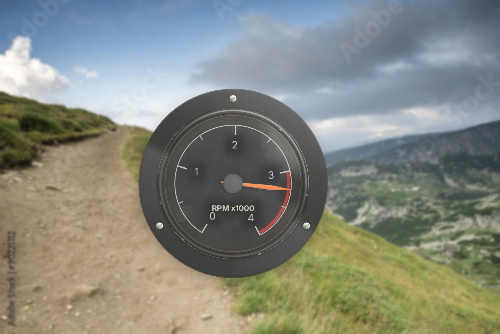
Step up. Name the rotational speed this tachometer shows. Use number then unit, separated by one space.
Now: 3250 rpm
